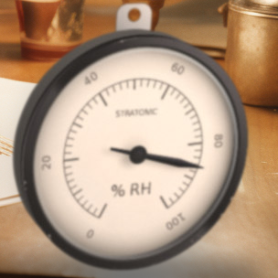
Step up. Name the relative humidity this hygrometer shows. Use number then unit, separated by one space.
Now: 86 %
